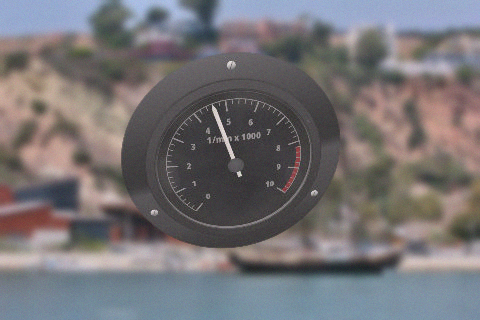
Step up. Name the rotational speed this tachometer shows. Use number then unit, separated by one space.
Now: 4600 rpm
